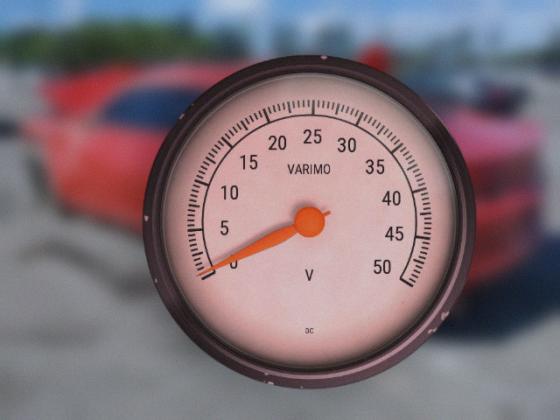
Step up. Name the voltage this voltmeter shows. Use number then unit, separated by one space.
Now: 0.5 V
